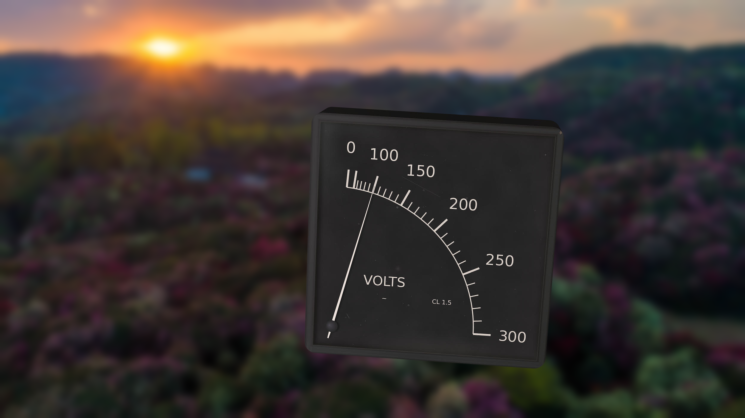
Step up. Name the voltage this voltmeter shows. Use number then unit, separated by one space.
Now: 100 V
